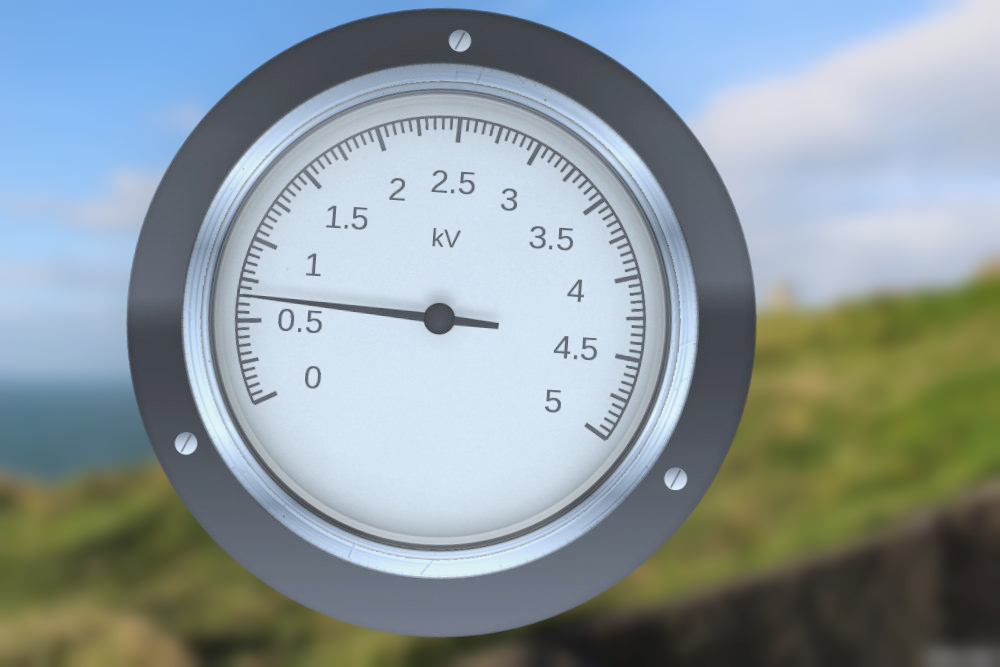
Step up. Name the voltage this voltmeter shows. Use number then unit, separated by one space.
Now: 0.65 kV
